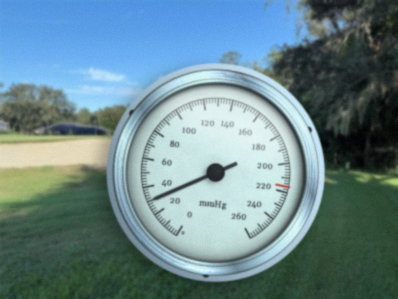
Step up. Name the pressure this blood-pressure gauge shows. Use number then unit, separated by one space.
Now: 30 mmHg
